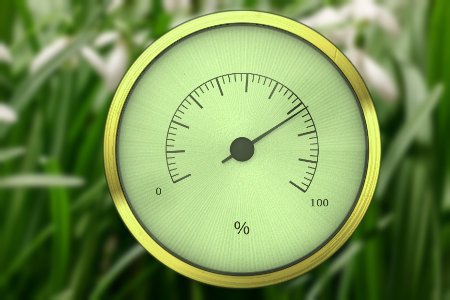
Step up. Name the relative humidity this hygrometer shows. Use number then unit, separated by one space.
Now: 72 %
